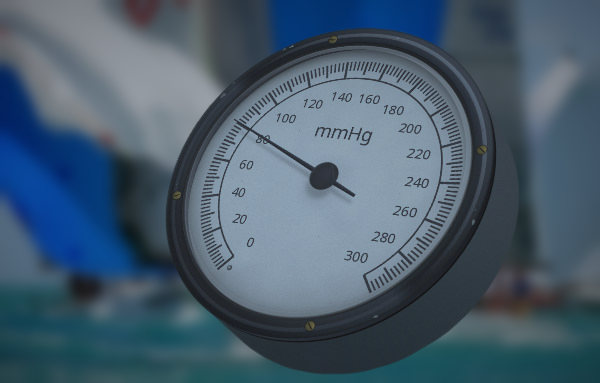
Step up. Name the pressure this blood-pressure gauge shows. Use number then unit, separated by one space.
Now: 80 mmHg
